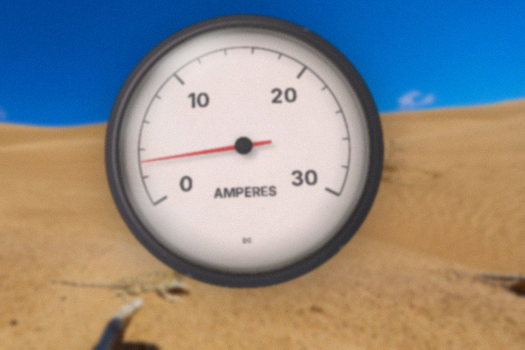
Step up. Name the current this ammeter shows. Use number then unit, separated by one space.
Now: 3 A
